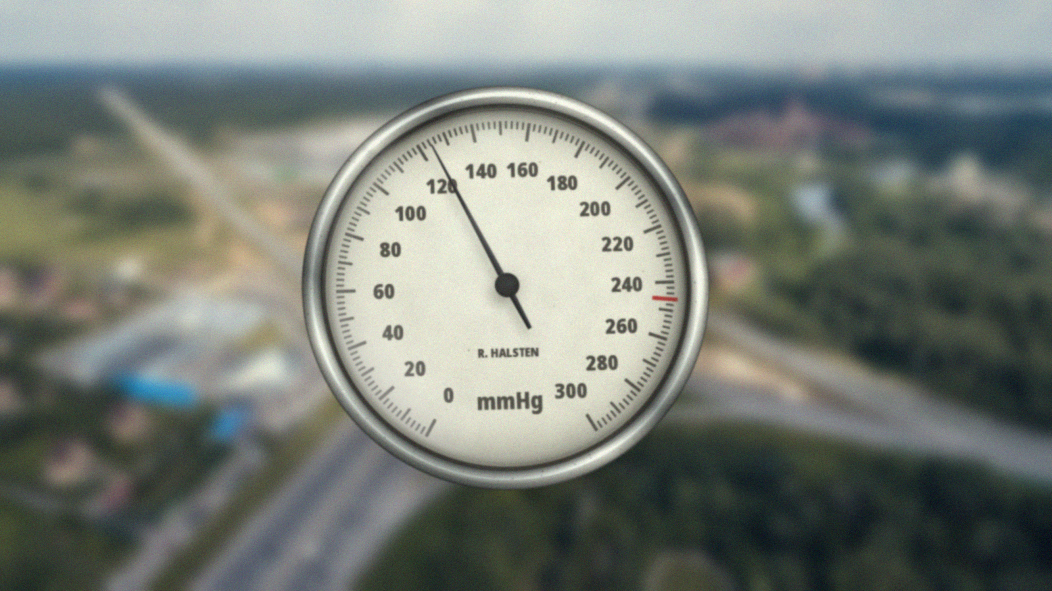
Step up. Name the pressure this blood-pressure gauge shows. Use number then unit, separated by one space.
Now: 124 mmHg
